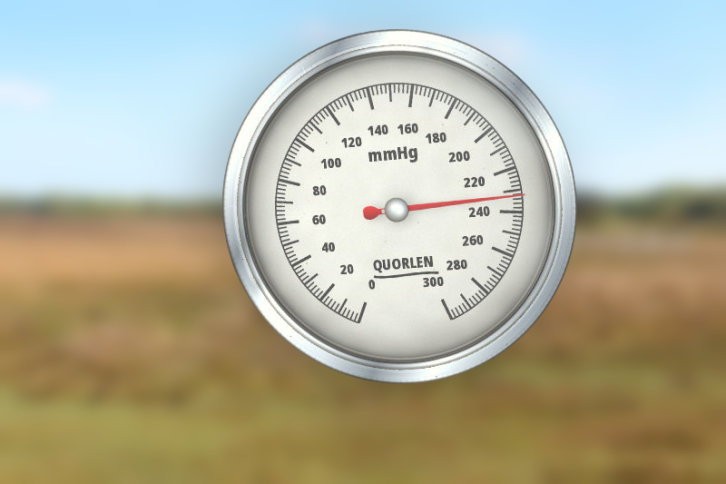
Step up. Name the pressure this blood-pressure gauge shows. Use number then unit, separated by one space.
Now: 232 mmHg
